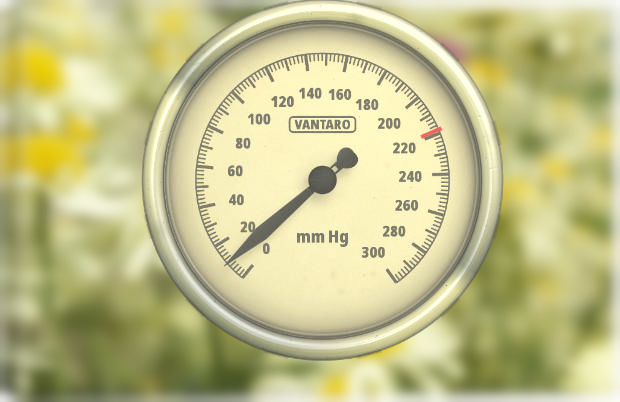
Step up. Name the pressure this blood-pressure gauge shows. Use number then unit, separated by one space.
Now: 10 mmHg
